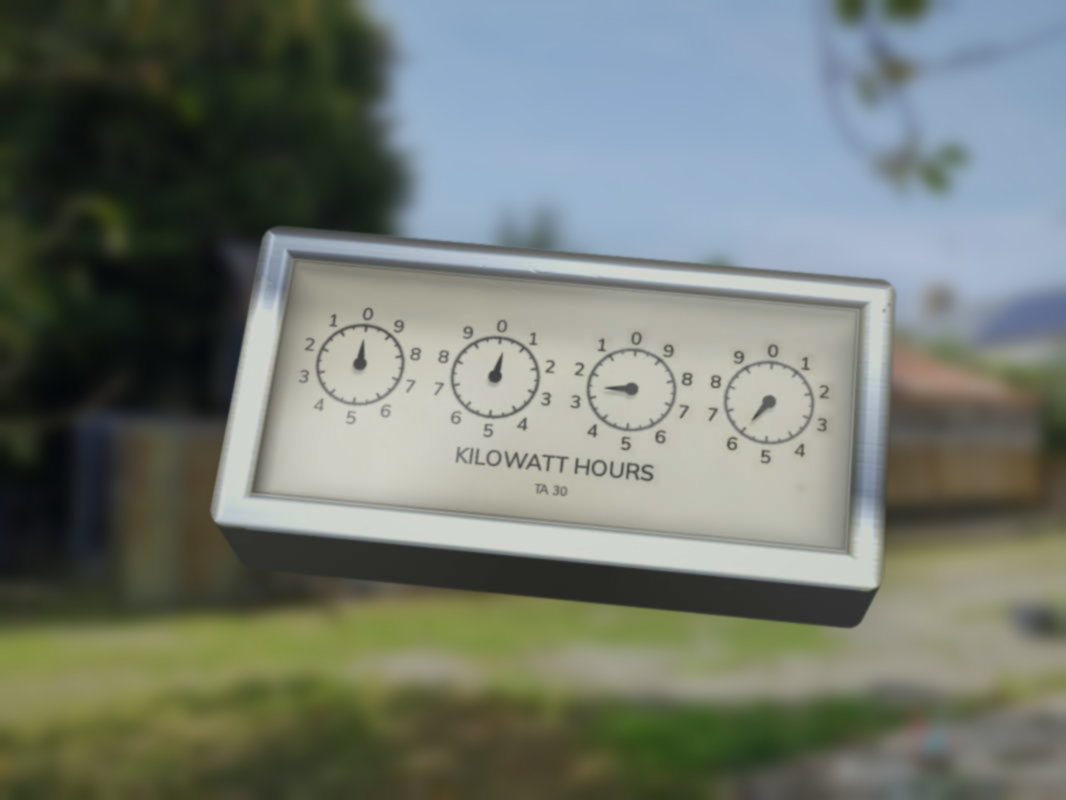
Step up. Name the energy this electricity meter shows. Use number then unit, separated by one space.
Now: 26 kWh
